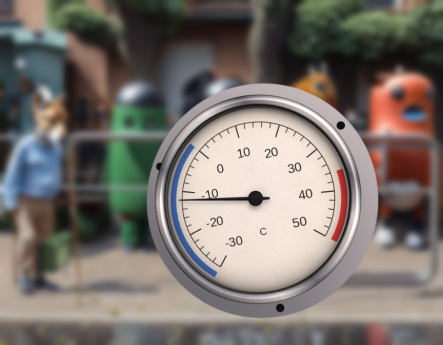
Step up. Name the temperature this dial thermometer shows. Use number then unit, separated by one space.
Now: -12 °C
